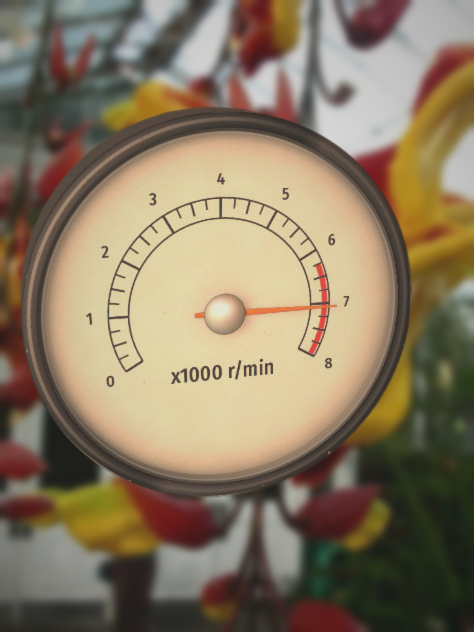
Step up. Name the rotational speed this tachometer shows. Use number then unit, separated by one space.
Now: 7000 rpm
